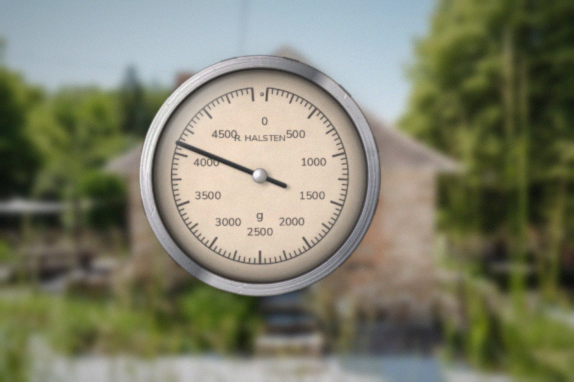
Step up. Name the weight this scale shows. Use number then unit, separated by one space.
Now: 4100 g
